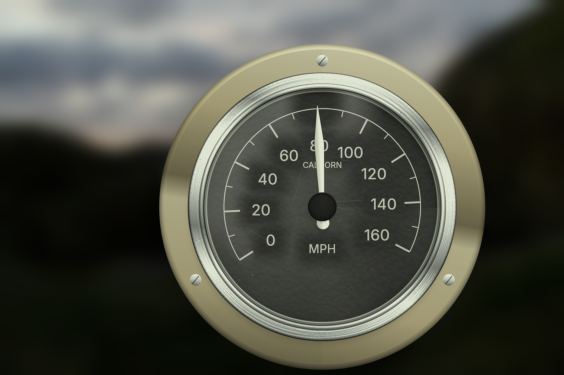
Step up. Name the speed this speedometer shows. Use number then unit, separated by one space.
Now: 80 mph
